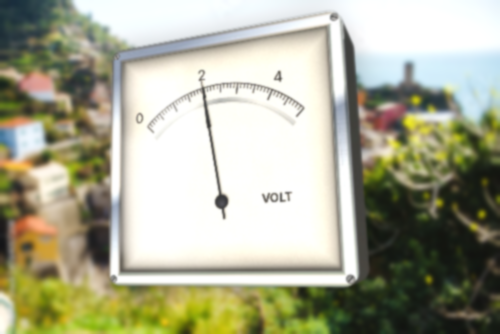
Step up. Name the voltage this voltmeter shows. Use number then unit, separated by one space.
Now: 2 V
